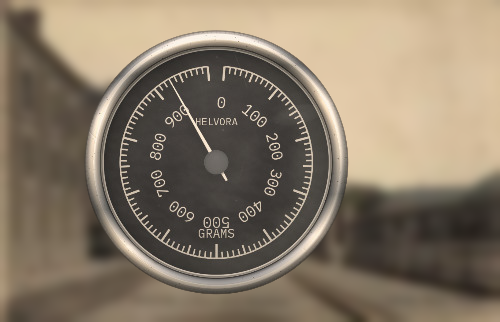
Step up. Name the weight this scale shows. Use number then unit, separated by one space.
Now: 930 g
